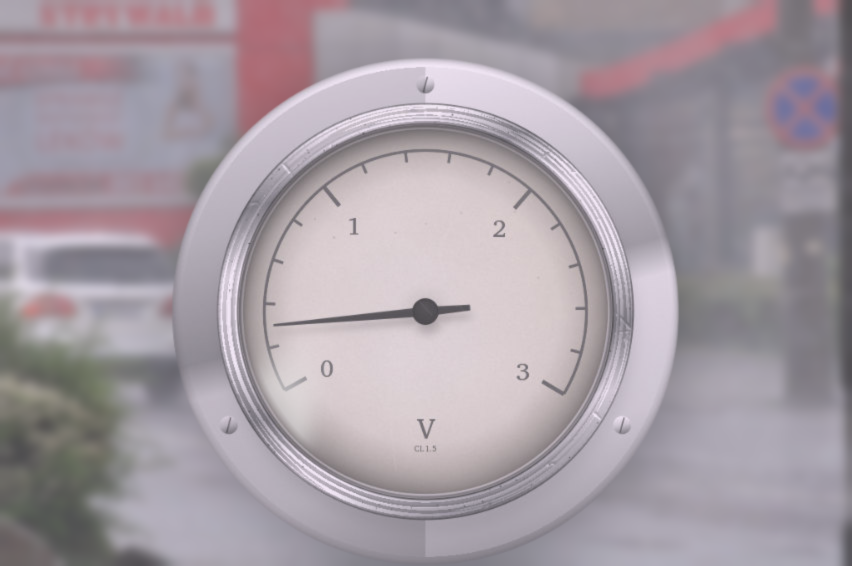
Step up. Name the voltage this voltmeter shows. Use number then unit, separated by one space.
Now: 0.3 V
